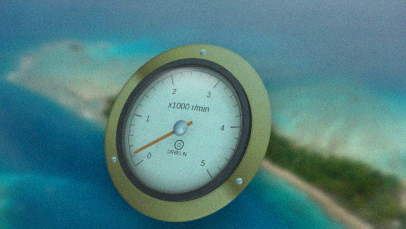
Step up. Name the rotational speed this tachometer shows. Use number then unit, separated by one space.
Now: 200 rpm
